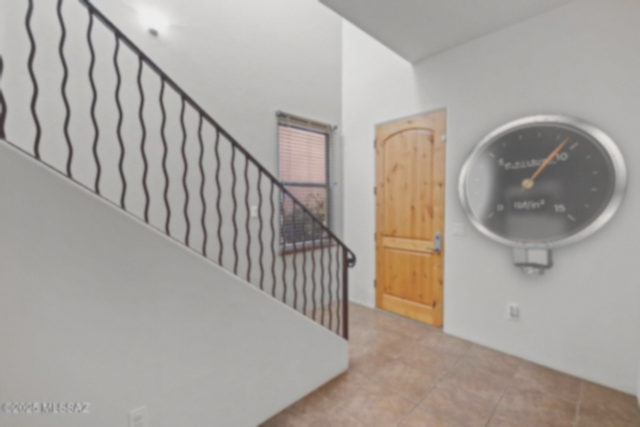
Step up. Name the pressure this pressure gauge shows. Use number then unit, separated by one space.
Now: 9.5 psi
